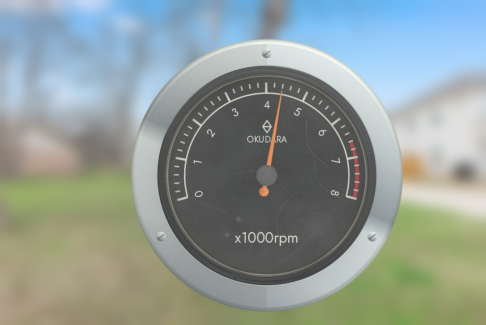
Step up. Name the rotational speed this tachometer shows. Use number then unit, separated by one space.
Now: 4400 rpm
